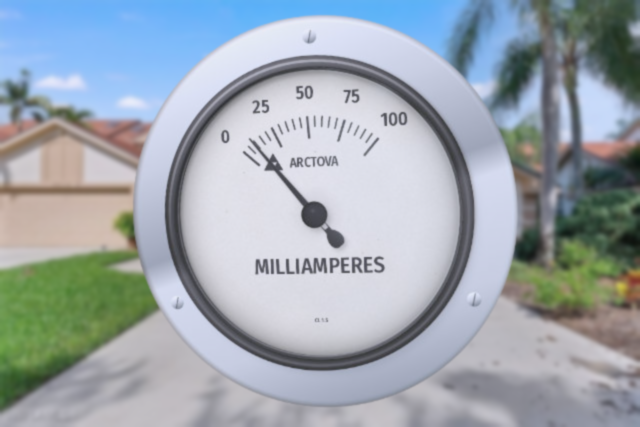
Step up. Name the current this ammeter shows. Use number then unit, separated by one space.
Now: 10 mA
